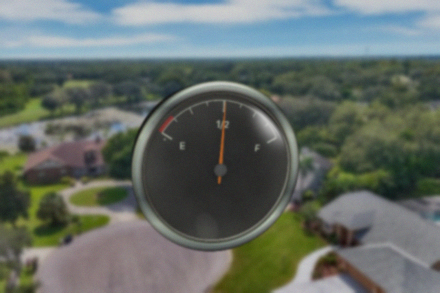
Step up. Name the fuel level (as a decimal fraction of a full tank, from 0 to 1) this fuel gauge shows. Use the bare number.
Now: 0.5
